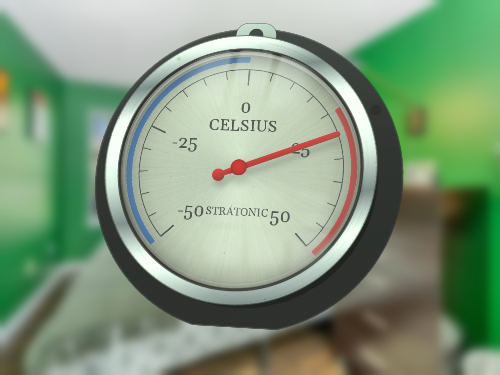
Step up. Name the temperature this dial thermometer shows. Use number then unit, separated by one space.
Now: 25 °C
